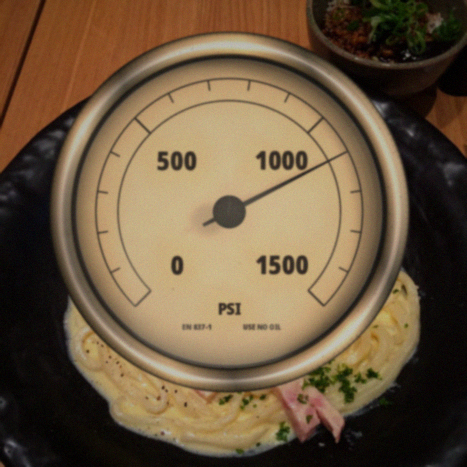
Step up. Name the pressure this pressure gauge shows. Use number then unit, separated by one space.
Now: 1100 psi
